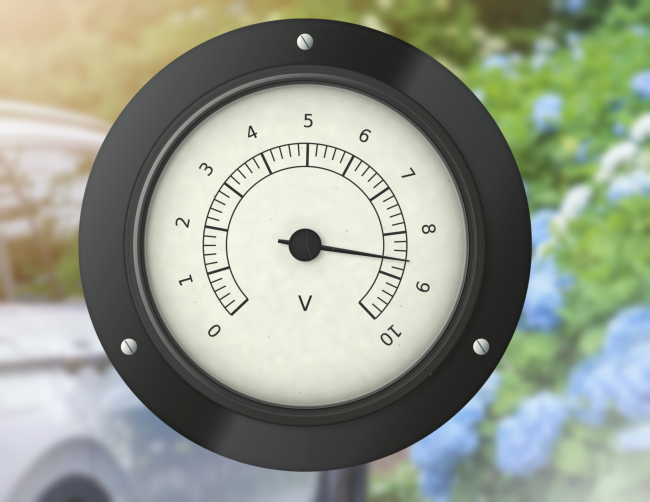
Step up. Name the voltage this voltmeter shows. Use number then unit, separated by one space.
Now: 8.6 V
